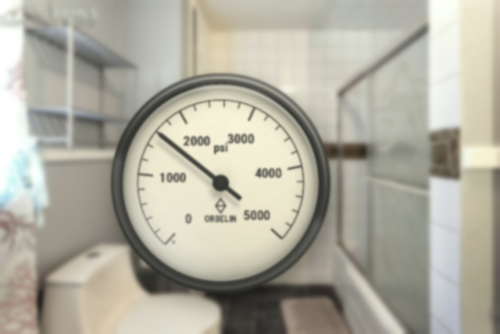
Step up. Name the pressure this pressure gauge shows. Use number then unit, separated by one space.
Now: 1600 psi
